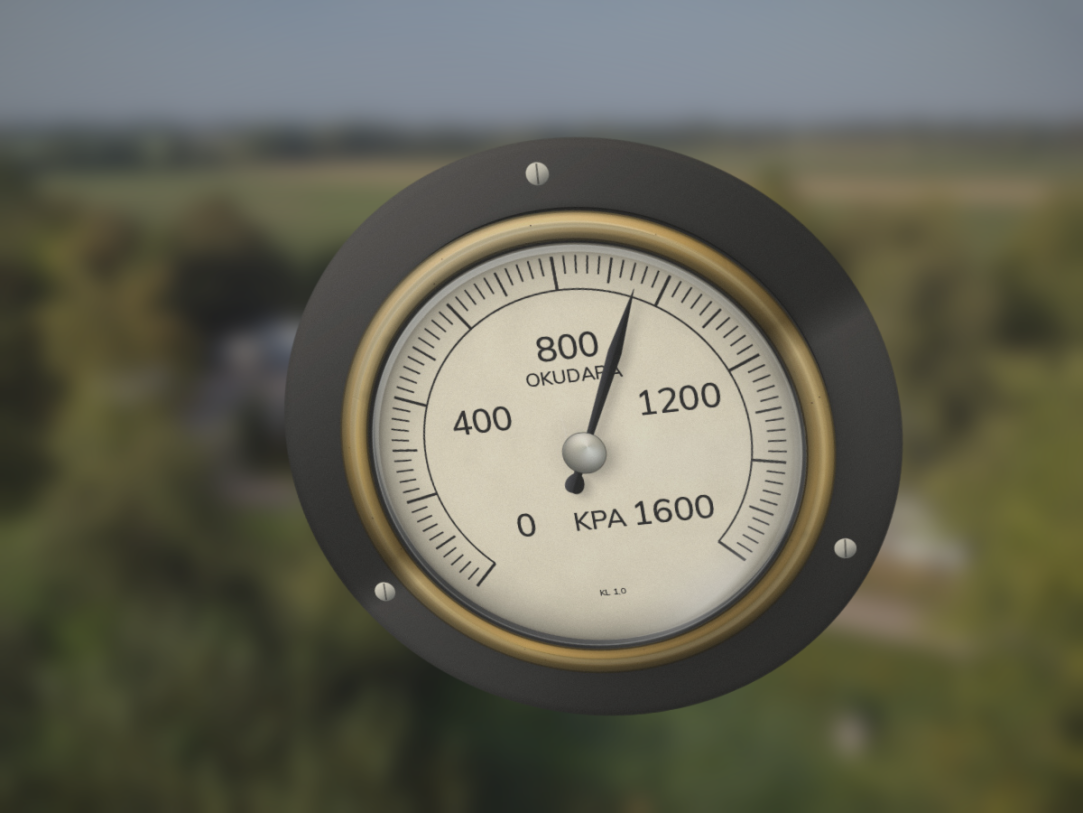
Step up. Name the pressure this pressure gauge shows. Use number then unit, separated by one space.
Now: 950 kPa
